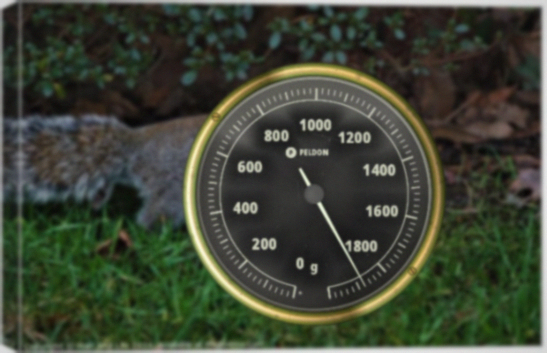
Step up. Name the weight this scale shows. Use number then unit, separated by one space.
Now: 1880 g
